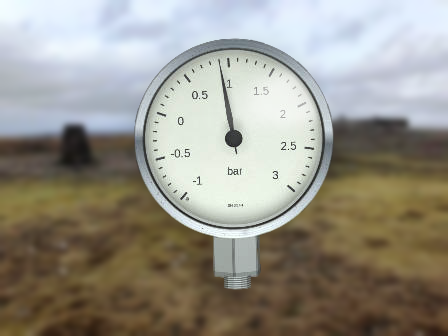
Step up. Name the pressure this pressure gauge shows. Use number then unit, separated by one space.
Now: 0.9 bar
